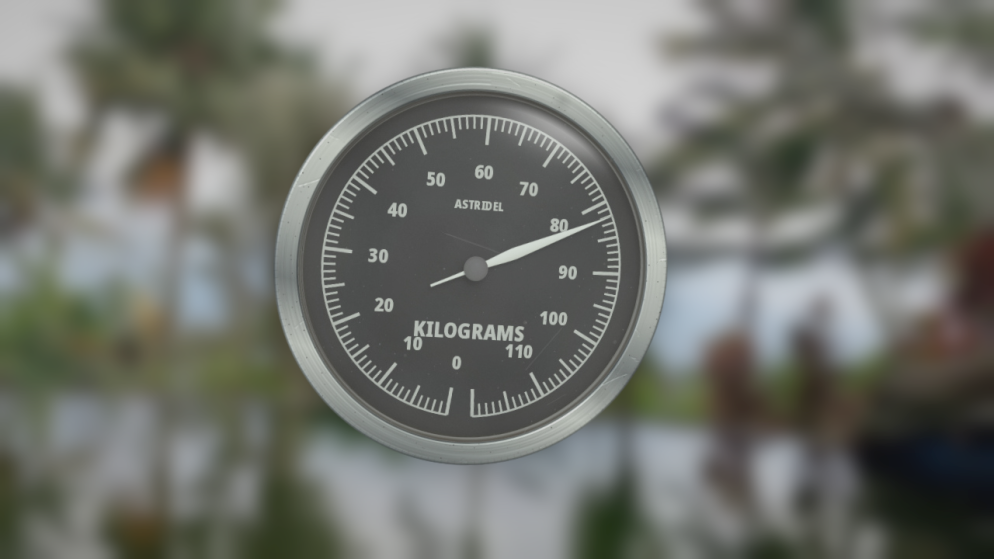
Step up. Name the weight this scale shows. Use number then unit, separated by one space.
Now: 82 kg
